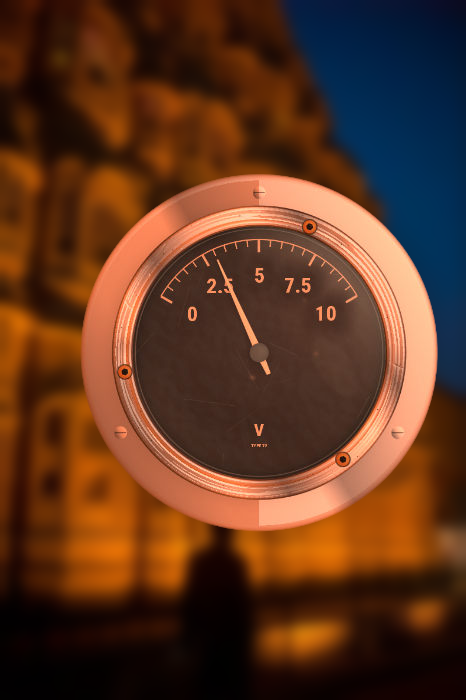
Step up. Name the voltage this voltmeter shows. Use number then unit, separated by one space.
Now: 3 V
